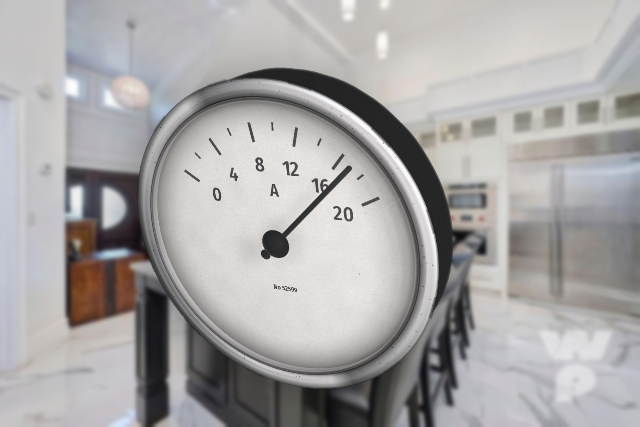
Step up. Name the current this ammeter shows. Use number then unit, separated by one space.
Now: 17 A
